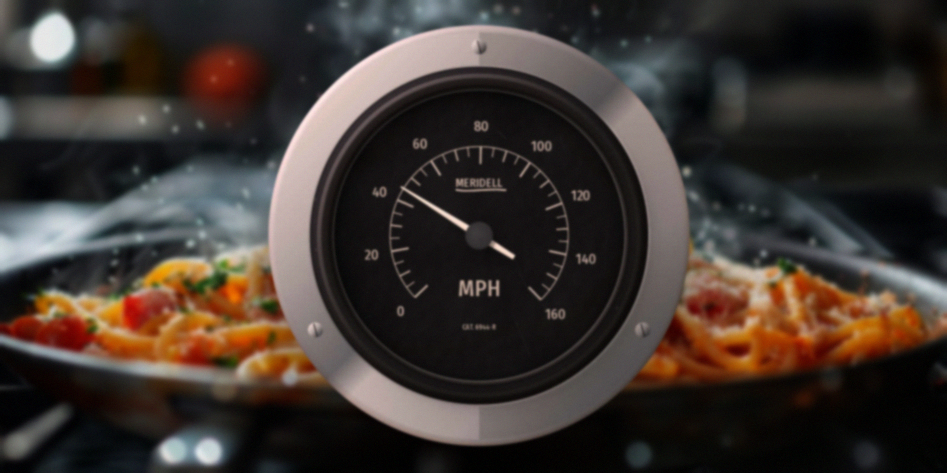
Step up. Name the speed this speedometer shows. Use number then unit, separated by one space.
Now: 45 mph
